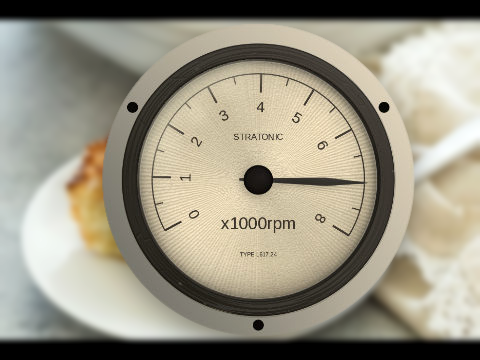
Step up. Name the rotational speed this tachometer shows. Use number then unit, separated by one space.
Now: 7000 rpm
